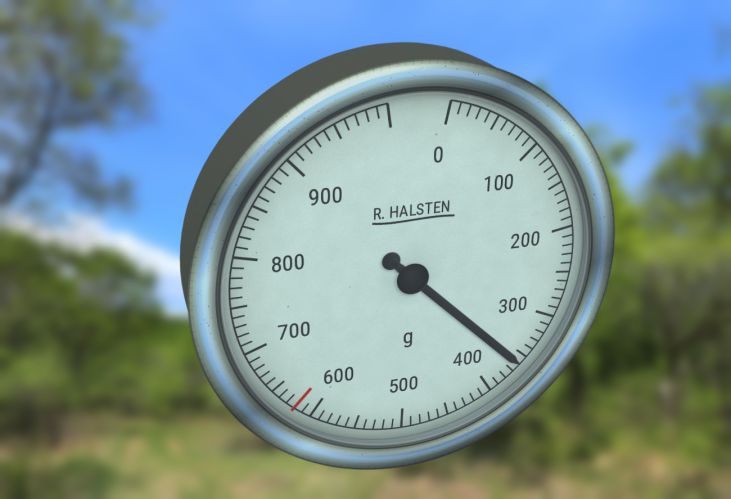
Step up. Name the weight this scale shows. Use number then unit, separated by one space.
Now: 360 g
